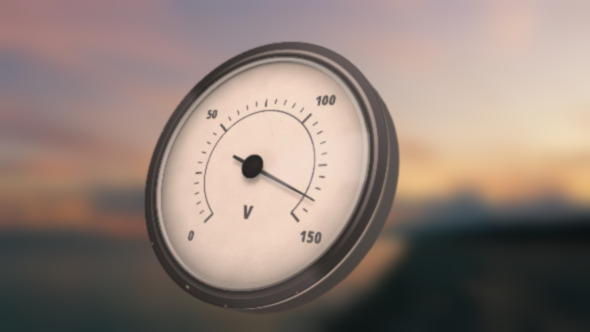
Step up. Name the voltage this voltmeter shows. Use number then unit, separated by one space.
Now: 140 V
